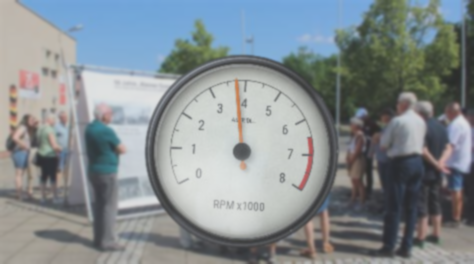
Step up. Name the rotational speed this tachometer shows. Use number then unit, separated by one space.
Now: 3750 rpm
